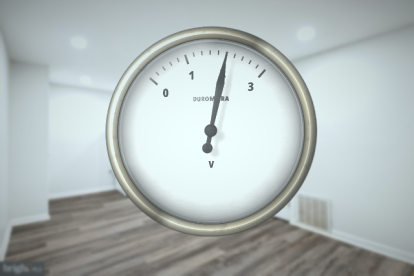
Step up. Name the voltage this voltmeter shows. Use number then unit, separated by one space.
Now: 2 V
